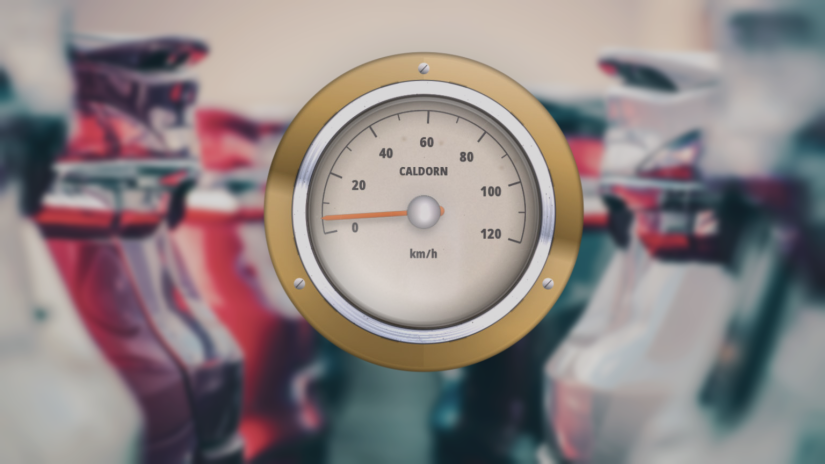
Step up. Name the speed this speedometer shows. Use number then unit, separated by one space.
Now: 5 km/h
